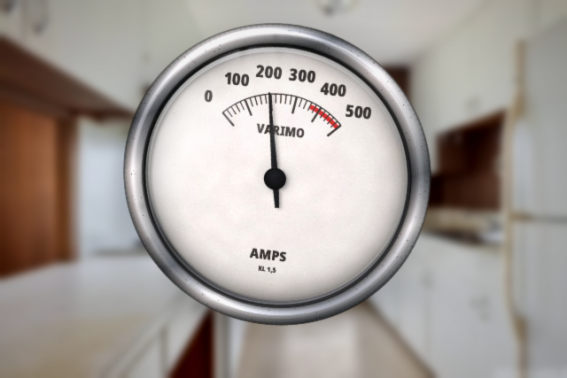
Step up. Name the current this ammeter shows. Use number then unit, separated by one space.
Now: 200 A
